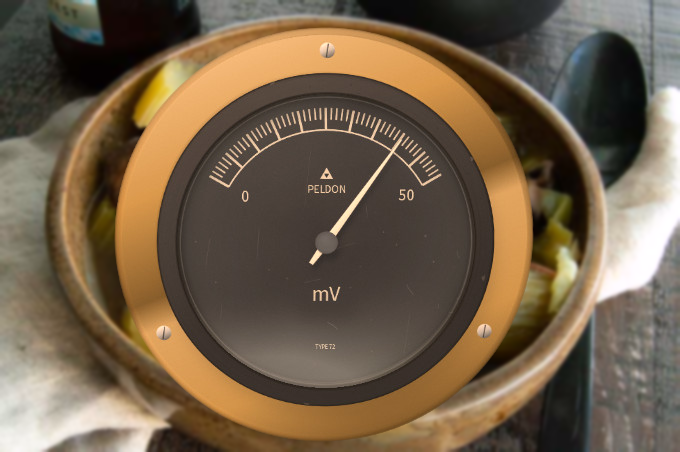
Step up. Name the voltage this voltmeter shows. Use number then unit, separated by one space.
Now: 40 mV
